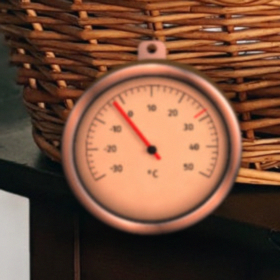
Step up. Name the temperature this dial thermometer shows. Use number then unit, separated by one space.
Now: -2 °C
